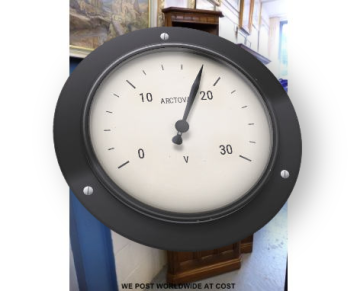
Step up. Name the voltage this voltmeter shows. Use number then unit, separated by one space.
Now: 18 V
